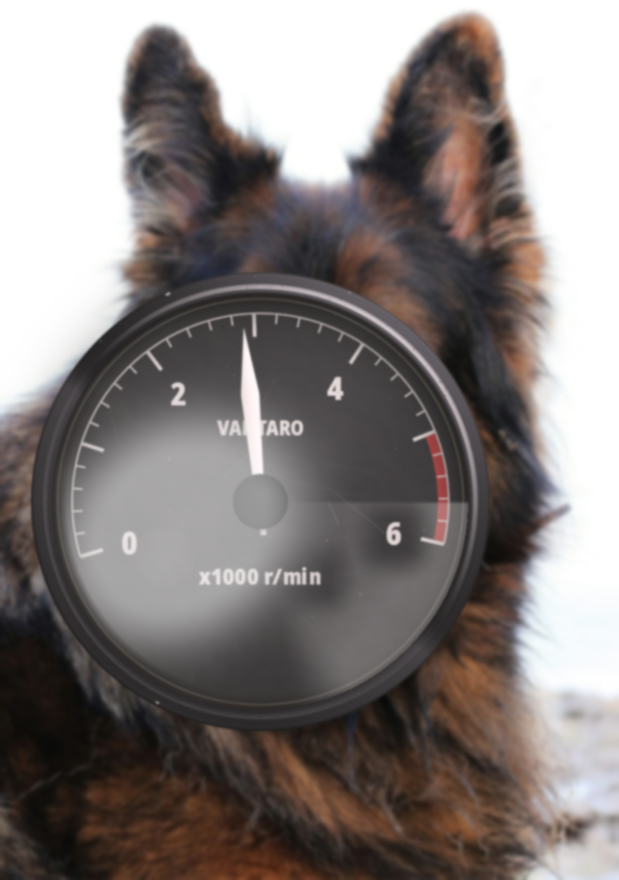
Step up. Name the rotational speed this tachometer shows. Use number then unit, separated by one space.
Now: 2900 rpm
